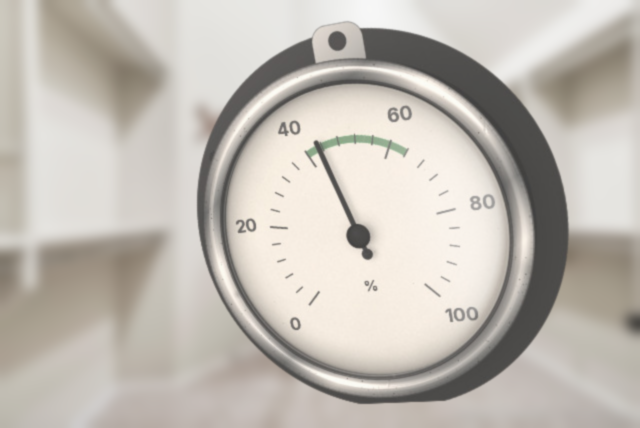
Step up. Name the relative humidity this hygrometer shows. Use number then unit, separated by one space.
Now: 44 %
